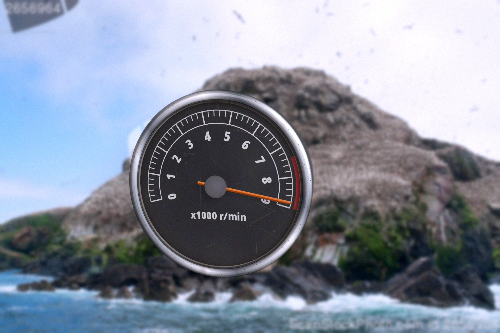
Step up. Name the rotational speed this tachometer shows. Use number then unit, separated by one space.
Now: 8800 rpm
